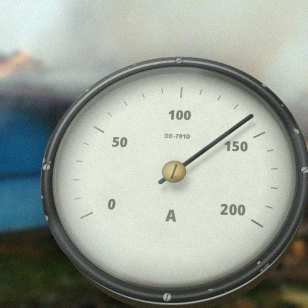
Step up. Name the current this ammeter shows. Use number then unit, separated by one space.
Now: 140 A
